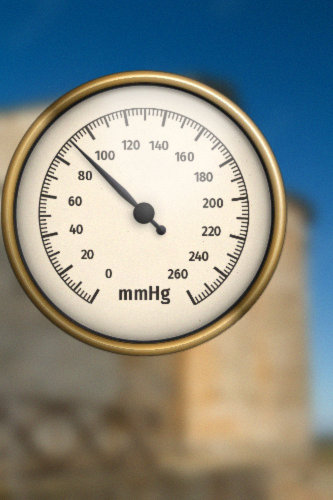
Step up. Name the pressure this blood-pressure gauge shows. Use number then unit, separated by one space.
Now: 90 mmHg
